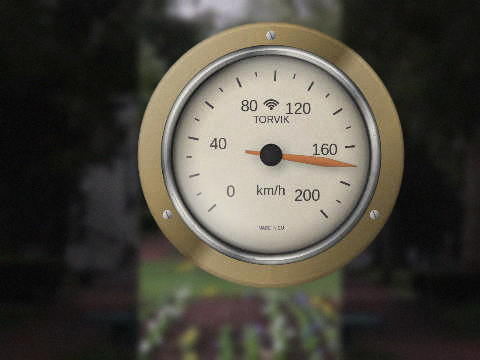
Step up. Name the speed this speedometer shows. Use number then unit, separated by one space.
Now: 170 km/h
